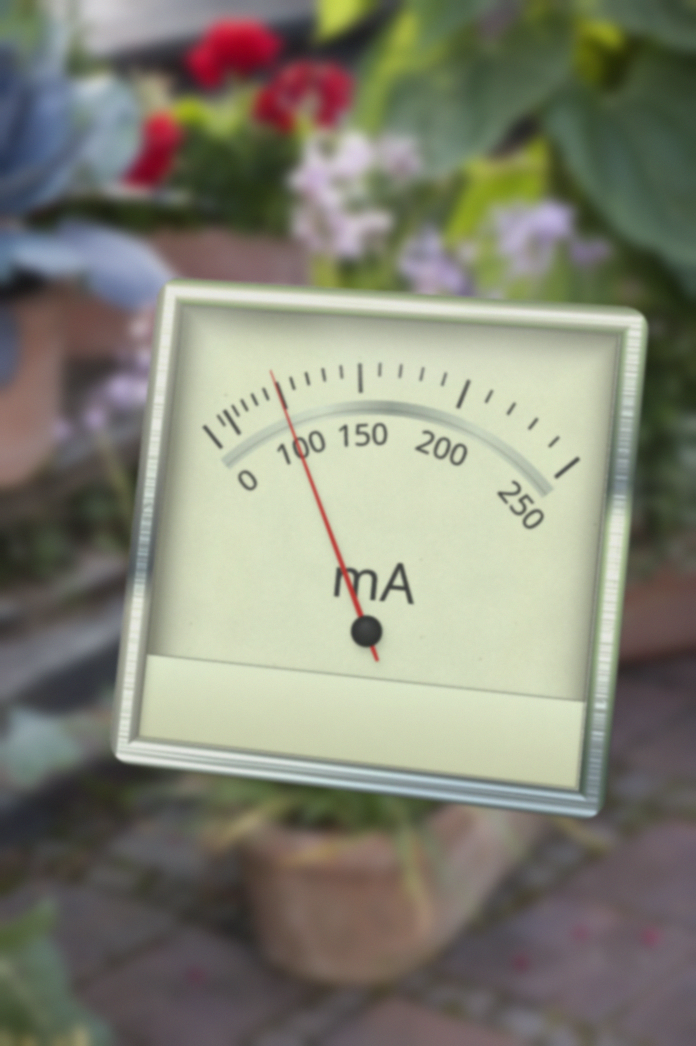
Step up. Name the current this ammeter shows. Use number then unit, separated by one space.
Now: 100 mA
